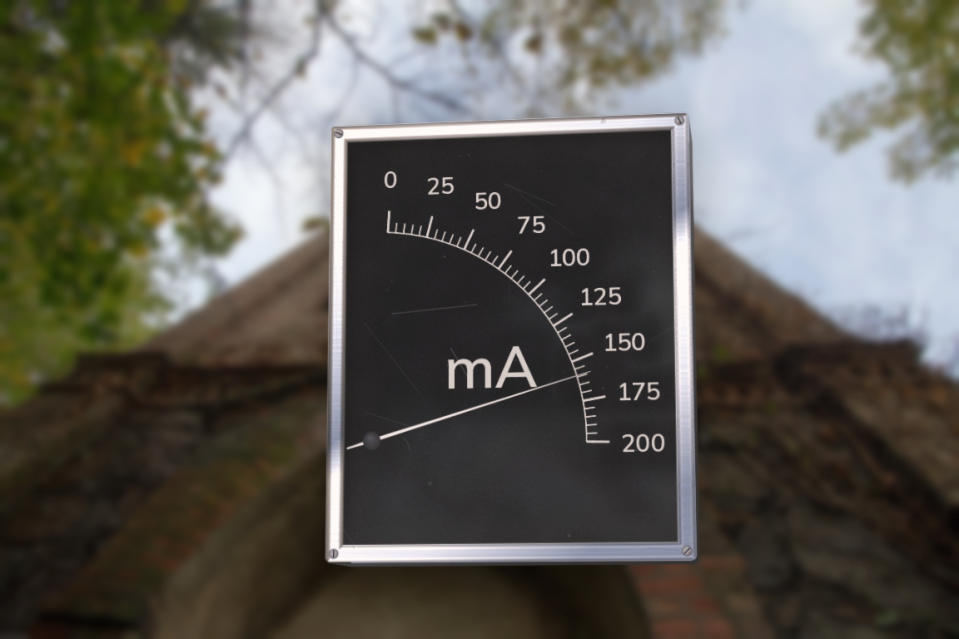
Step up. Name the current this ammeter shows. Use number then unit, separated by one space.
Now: 160 mA
